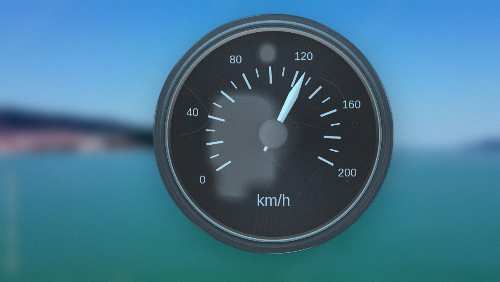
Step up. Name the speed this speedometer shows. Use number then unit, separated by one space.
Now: 125 km/h
